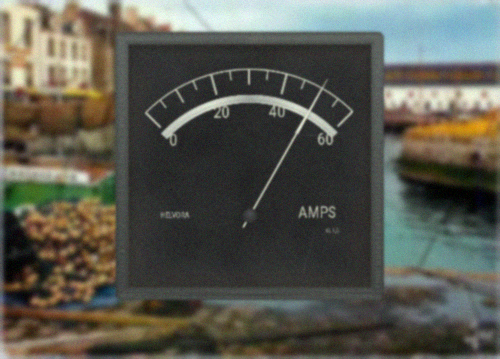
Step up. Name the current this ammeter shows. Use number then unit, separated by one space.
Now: 50 A
